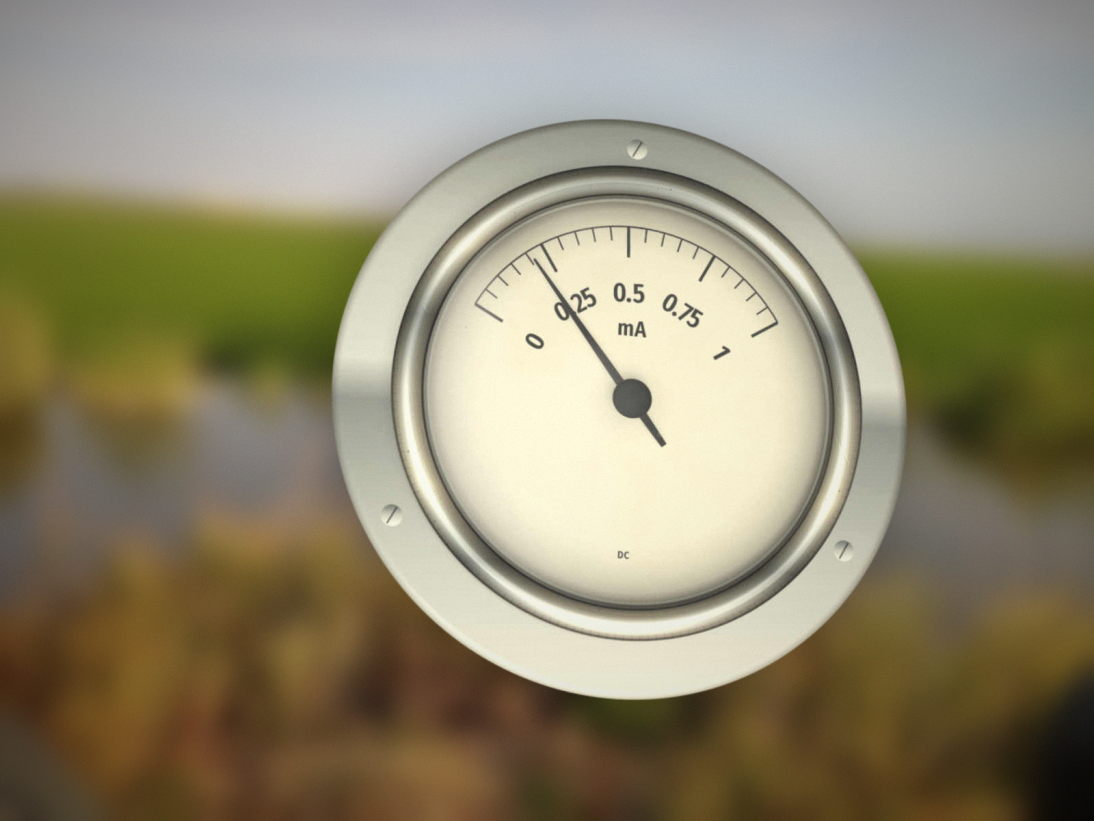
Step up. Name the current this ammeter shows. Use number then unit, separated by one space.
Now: 0.2 mA
